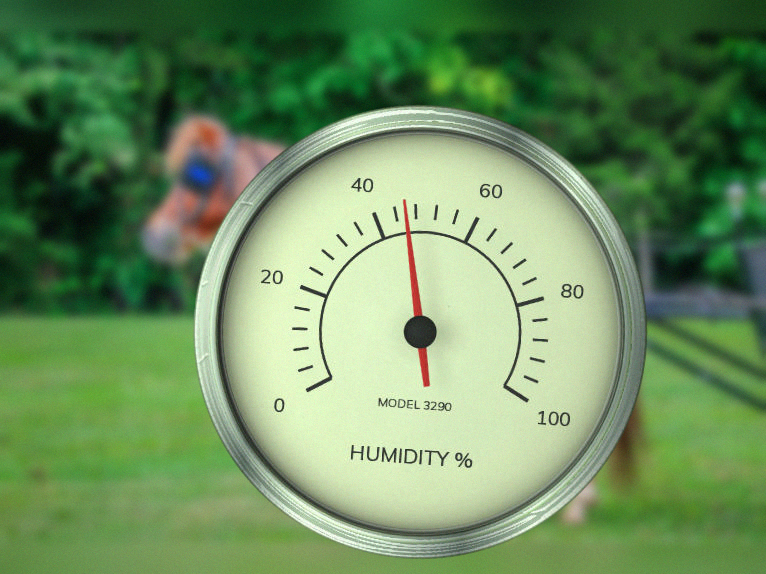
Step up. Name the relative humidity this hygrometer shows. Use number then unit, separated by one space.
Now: 46 %
